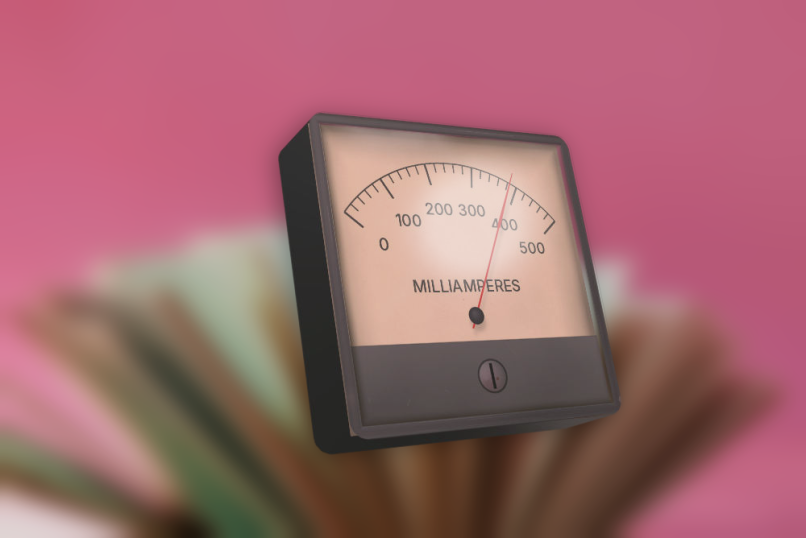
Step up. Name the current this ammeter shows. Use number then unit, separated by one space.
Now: 380 mA
